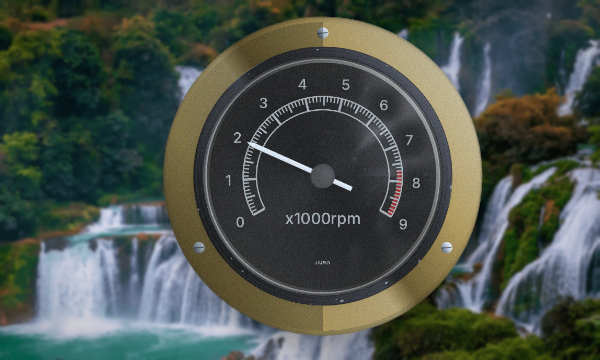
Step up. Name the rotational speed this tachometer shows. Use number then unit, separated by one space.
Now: 2000 rpm
